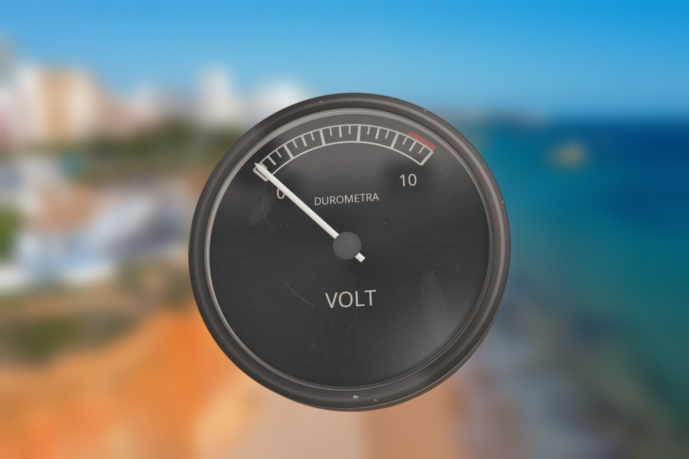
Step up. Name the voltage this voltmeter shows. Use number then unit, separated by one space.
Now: 0.25 V
